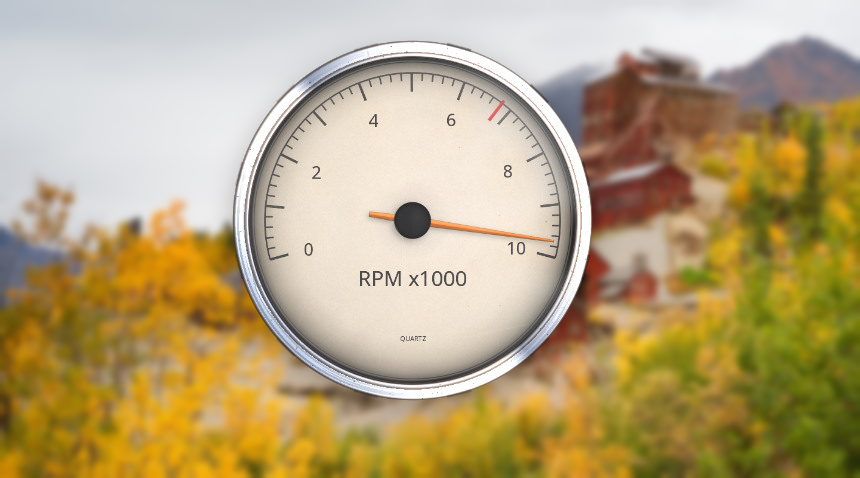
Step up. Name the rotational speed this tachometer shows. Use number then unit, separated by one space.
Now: 9700 rpm
